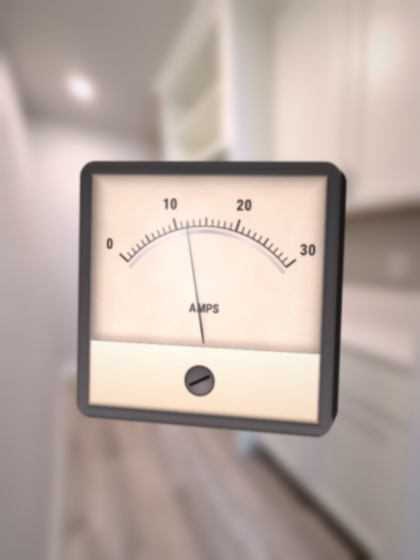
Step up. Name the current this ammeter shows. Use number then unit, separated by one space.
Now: 12 A
